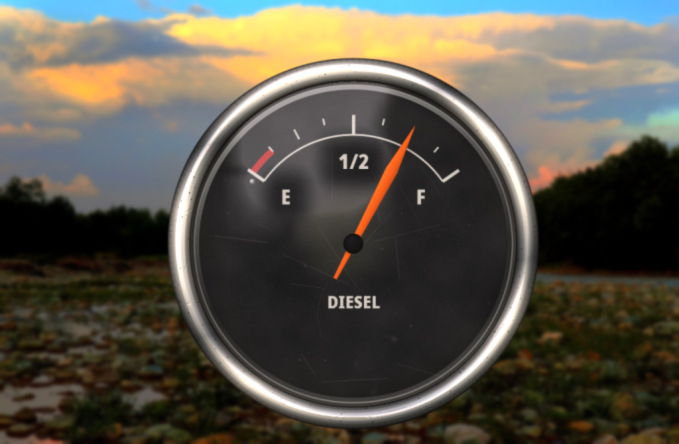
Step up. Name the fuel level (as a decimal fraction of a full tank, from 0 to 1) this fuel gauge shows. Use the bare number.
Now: 0.75
